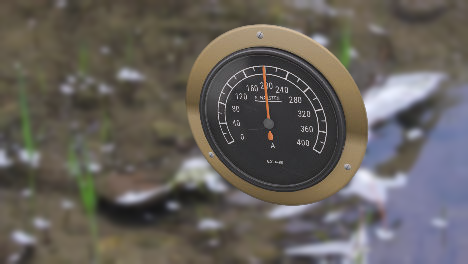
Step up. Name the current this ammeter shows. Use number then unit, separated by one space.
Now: 200 A
